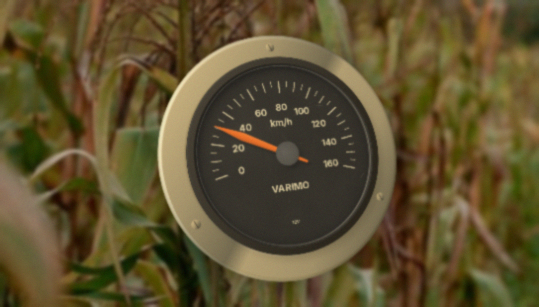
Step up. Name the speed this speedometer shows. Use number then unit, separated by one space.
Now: 30 km/h
